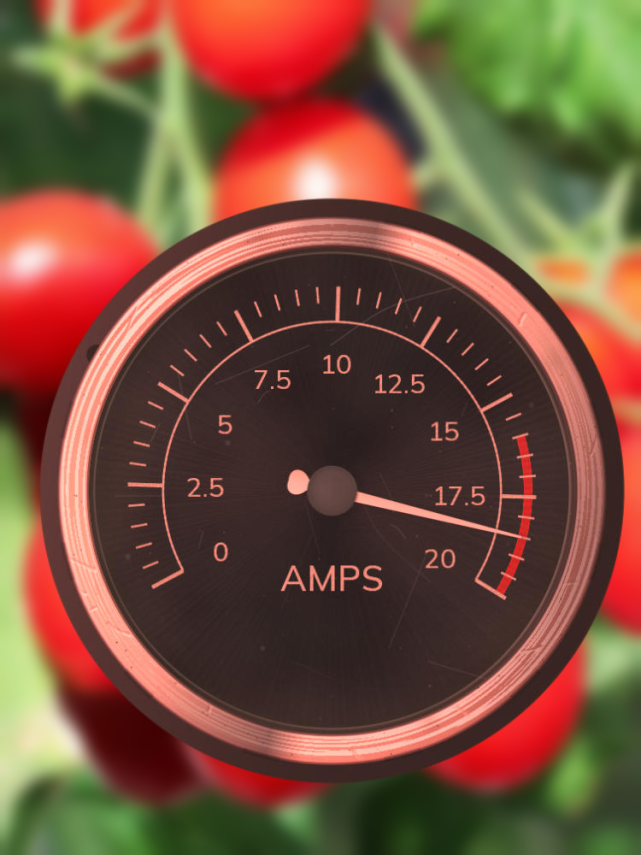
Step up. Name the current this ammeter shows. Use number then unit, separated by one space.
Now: 18.5 A
